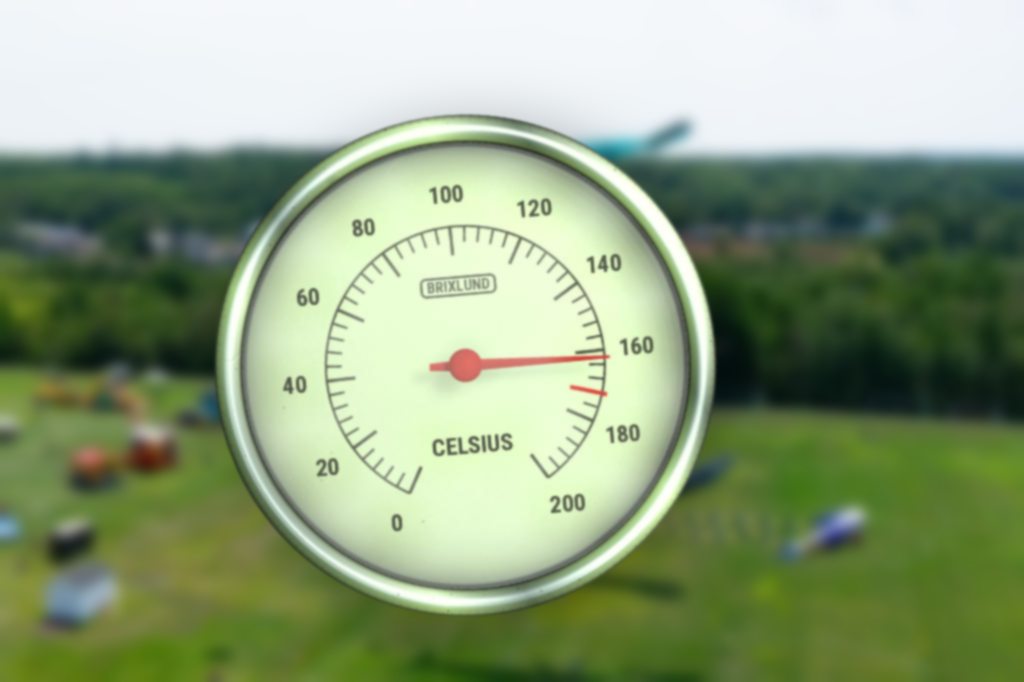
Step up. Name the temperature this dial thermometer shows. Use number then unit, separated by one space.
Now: 162 °C
